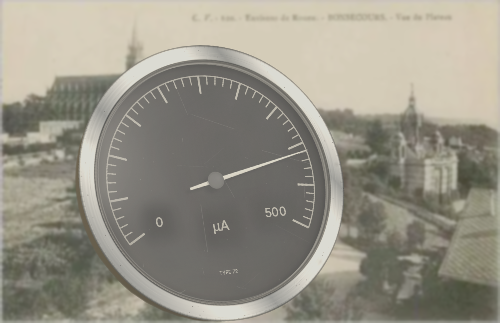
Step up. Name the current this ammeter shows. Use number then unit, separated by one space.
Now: 410 µA
